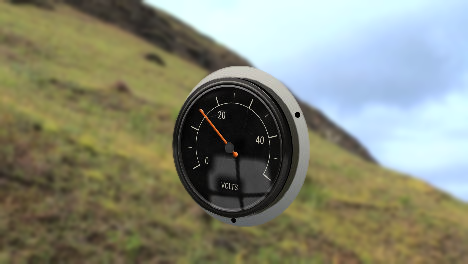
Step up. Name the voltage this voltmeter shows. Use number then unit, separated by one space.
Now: 15 V
